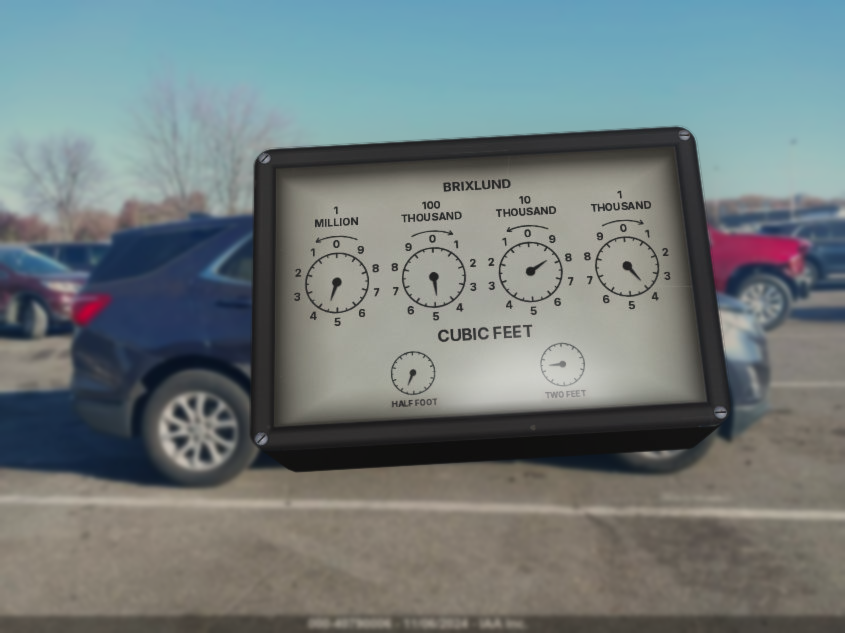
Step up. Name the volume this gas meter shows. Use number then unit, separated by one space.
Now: 448400 ft³
